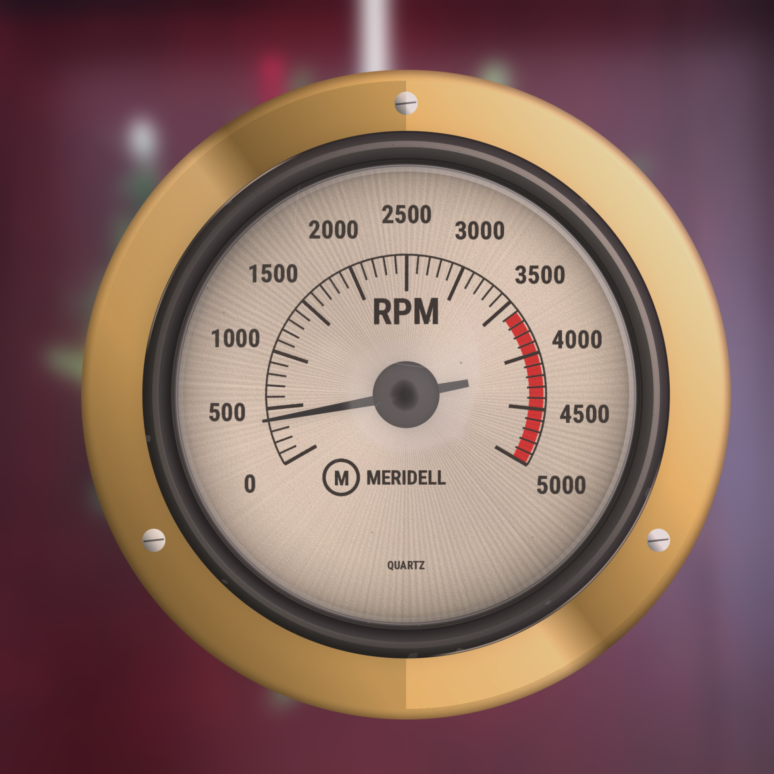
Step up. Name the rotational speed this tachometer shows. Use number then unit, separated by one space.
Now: 400 rpm
